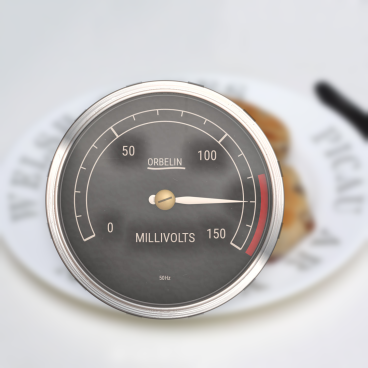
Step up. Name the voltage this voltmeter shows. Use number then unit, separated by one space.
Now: 130 mV
